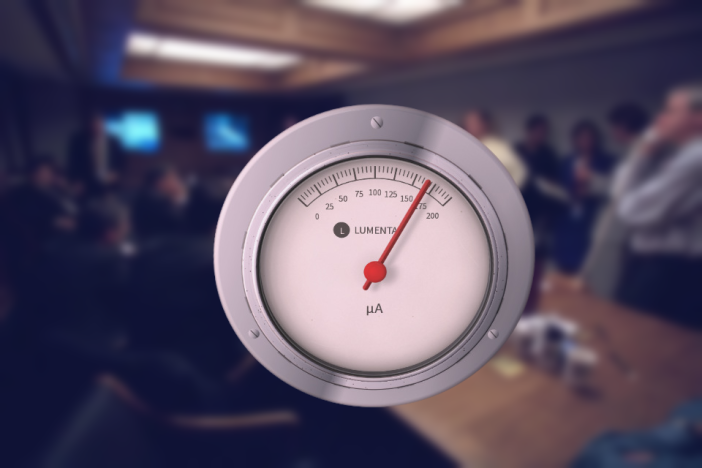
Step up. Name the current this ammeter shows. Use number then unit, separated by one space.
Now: 165 µA
